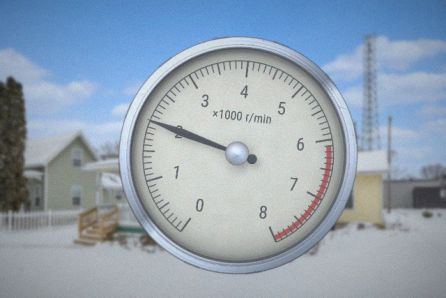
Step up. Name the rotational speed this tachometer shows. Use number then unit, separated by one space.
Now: 2000 rpm
